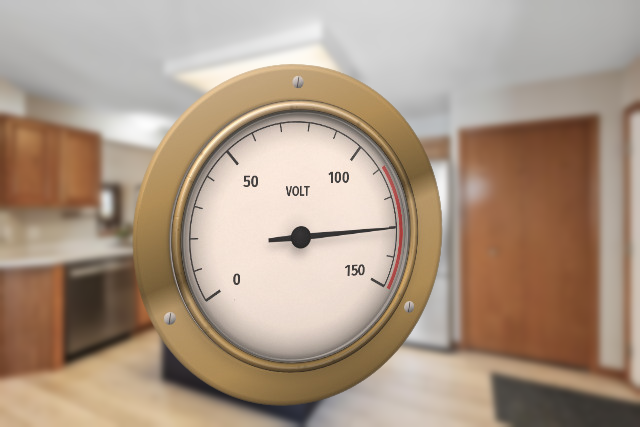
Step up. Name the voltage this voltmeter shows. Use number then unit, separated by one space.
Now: 130 V
